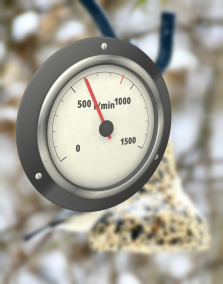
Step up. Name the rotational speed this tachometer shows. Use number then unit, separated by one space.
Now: 600 rpm
